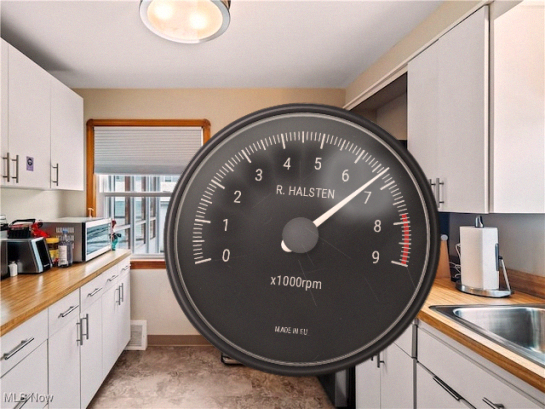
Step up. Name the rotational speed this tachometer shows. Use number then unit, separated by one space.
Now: 6700 rpm
